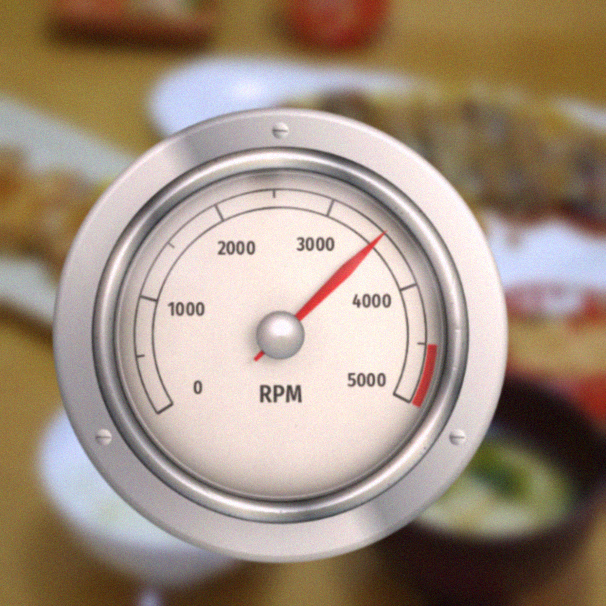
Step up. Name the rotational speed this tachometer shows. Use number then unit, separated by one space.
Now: 3500 rpm
